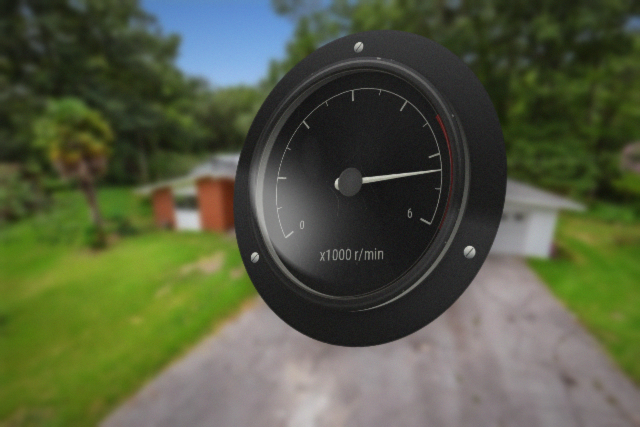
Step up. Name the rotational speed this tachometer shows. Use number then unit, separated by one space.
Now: 5250 rpm
